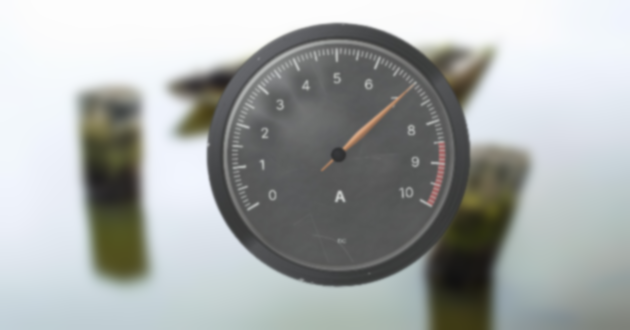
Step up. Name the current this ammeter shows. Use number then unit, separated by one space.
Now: 7 A
